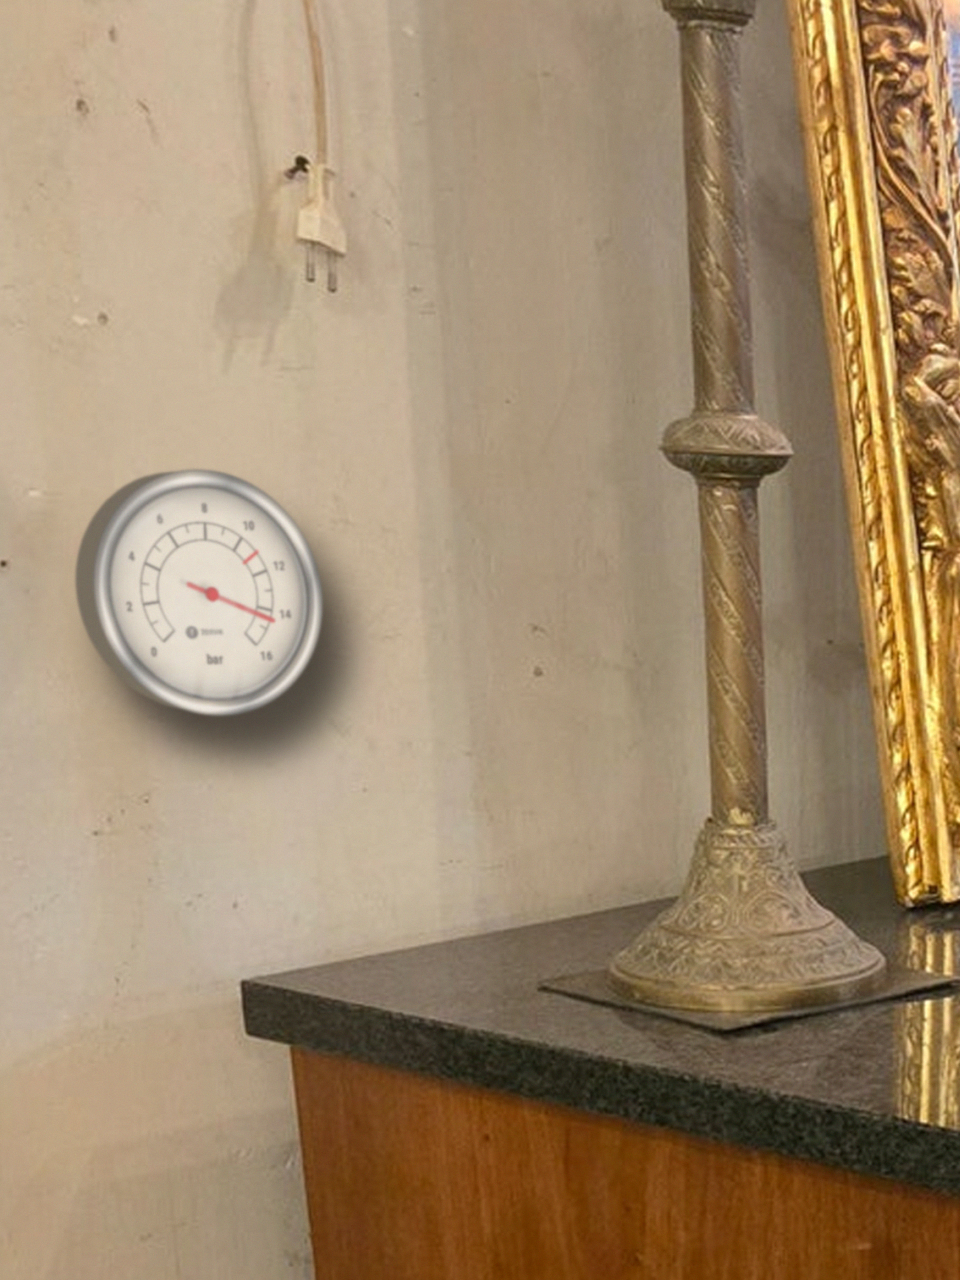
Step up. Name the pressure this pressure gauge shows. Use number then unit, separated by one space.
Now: 14.5 bar
